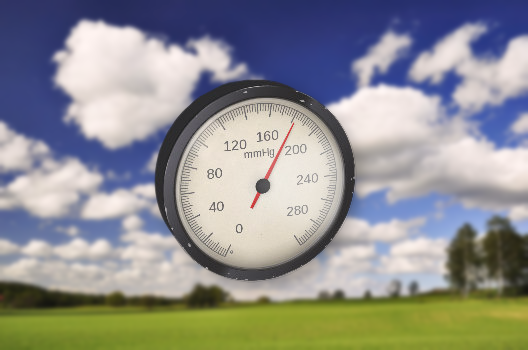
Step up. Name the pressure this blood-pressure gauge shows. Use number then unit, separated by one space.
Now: 180 mmHg
